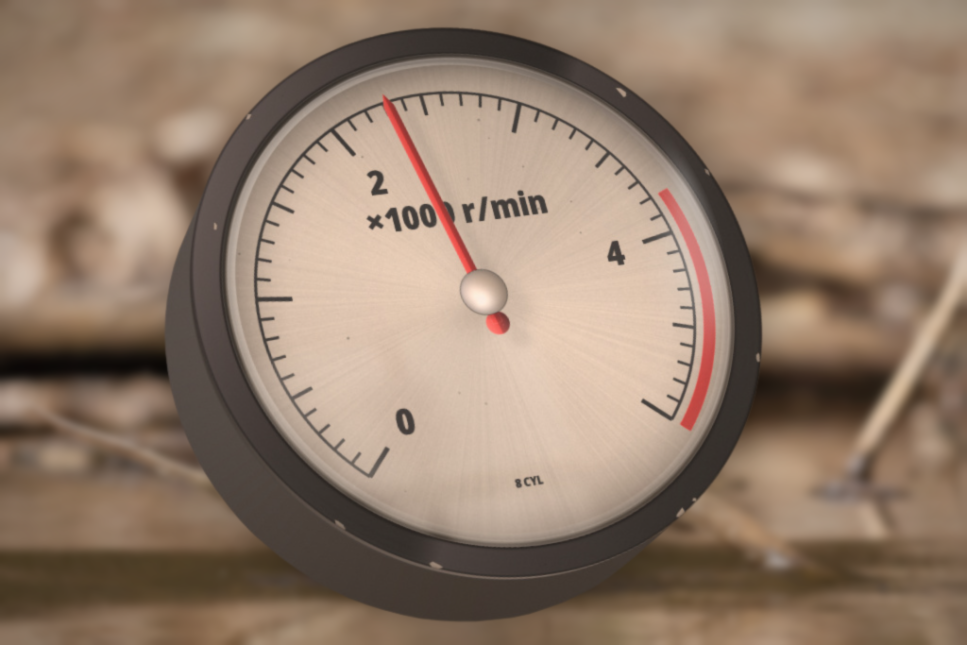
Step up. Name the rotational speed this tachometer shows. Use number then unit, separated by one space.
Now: 2300 rpm
